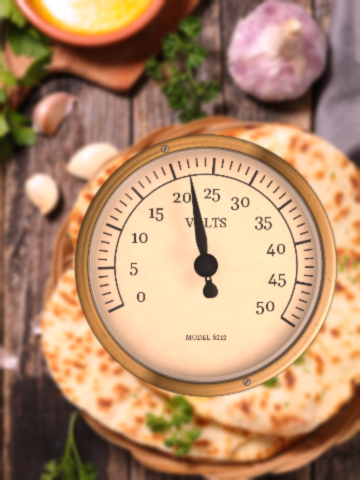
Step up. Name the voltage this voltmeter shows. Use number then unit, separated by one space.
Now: 22 V
